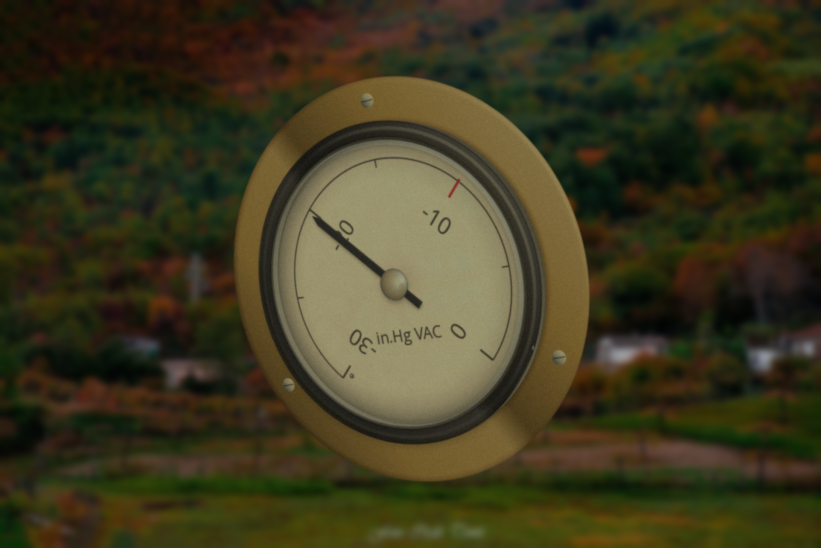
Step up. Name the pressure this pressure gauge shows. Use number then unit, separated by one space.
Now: -20 inHg
